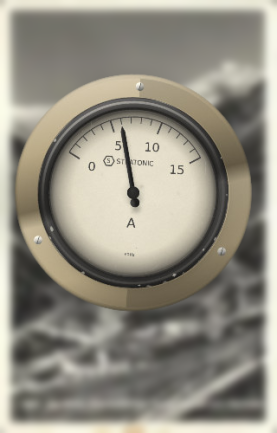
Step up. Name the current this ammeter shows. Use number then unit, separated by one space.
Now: 6 A
